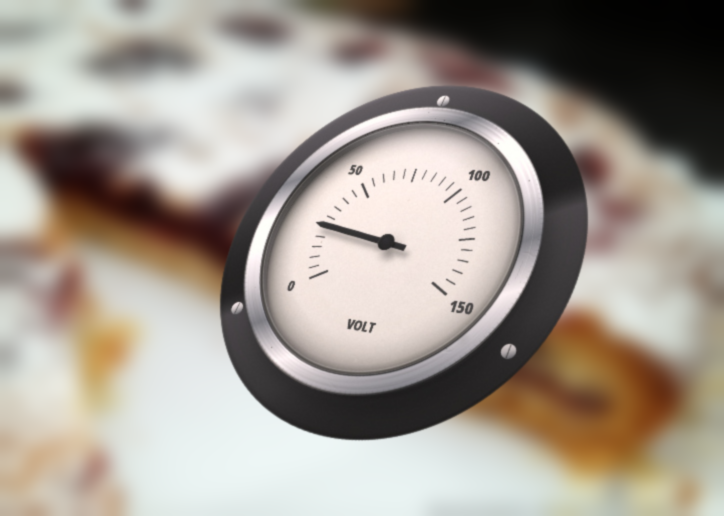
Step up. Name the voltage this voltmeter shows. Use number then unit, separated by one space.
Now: 25 V
